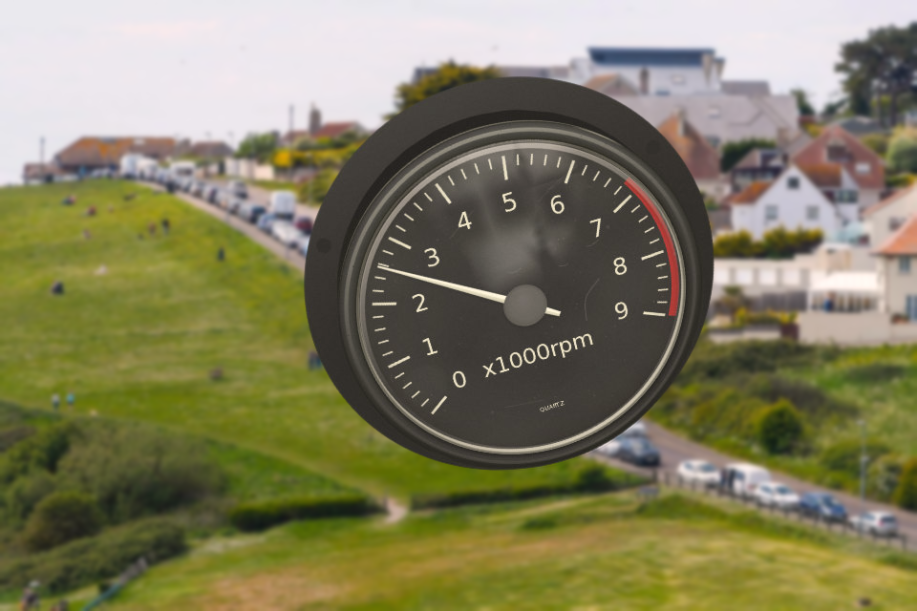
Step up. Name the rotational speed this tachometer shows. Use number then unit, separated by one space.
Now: 2600 rpm
